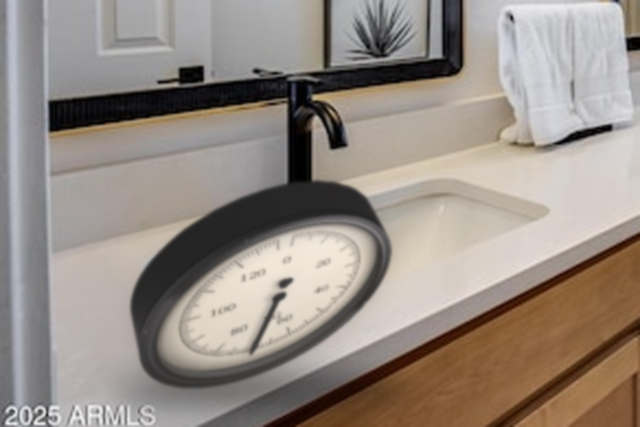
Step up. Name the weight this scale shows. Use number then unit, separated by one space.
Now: 70 kg
